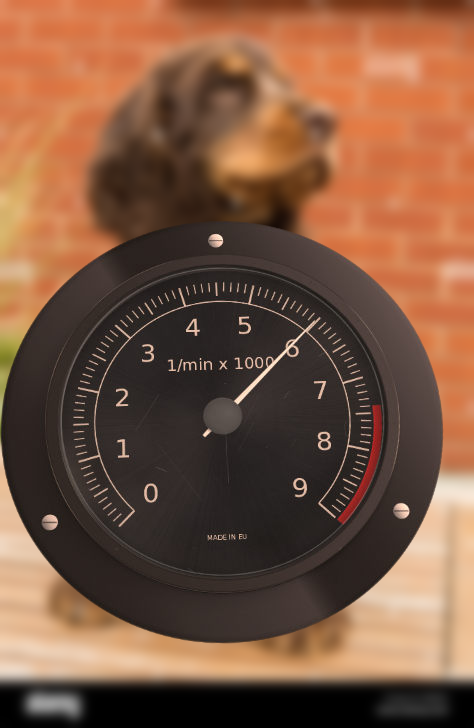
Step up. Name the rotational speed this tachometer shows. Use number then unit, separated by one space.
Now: 6000 rpm
